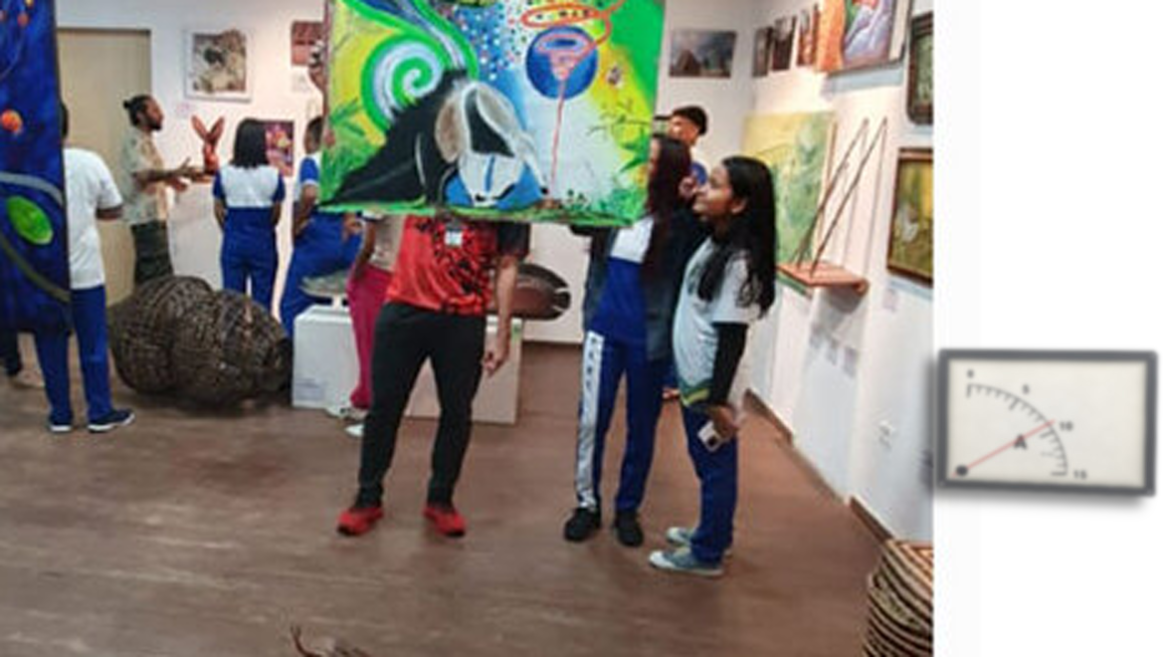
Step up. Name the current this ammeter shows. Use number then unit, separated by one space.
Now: 9 A
